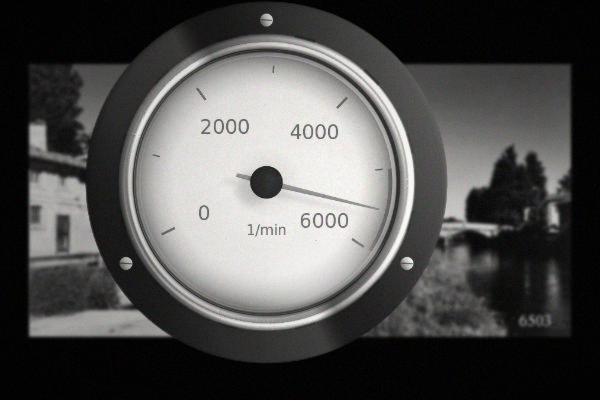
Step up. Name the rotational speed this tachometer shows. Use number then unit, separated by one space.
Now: 5500 rpm
